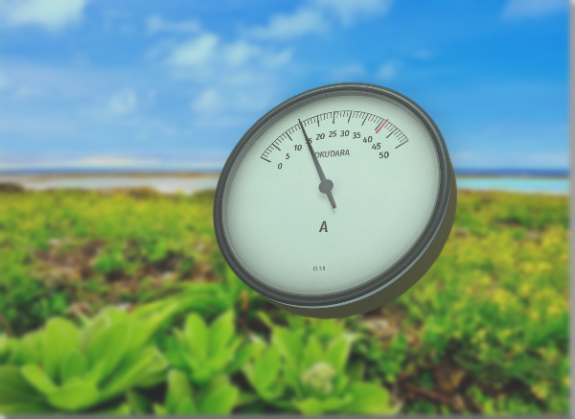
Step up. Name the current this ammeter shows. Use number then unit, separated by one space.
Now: 15 A
